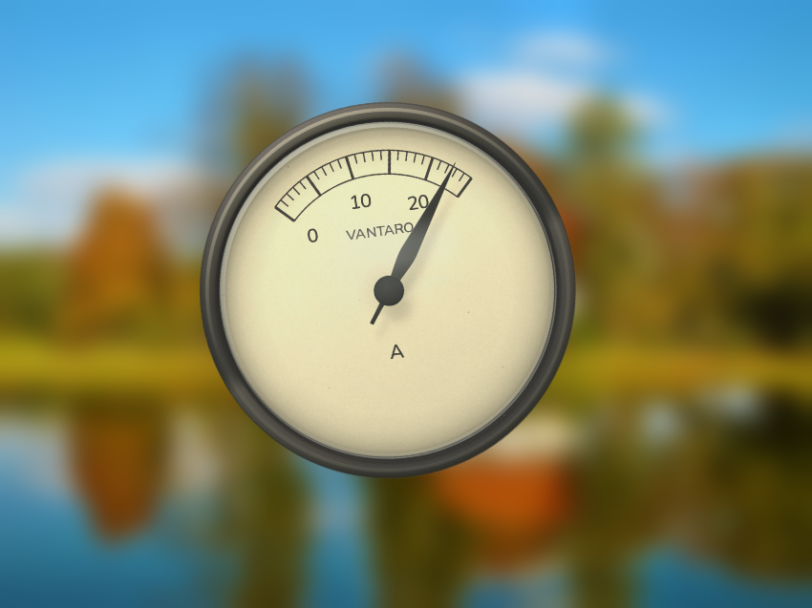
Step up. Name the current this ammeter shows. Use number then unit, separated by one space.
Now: 22.5 A
